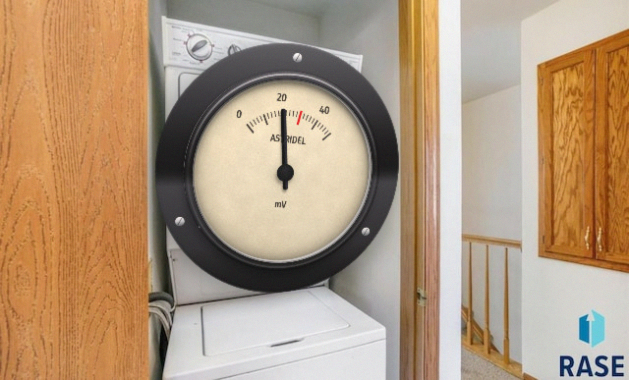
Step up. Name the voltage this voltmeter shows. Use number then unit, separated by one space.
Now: 20 mV
